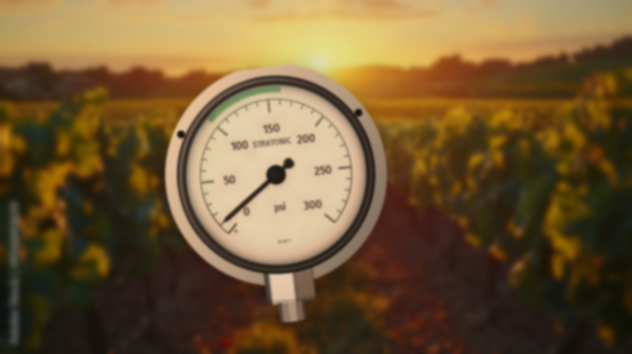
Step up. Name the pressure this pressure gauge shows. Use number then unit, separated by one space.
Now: 10 psi
